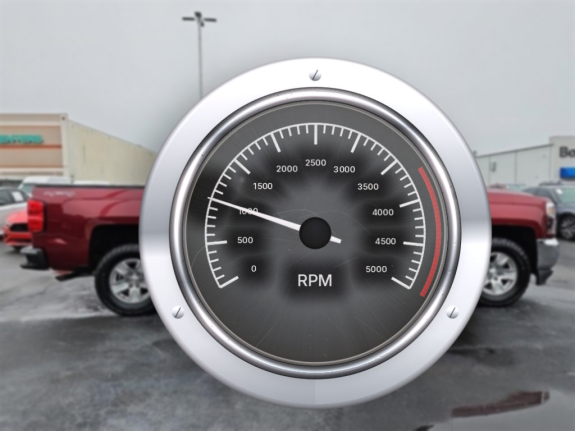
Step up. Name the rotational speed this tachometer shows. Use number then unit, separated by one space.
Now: 1000 rpm
